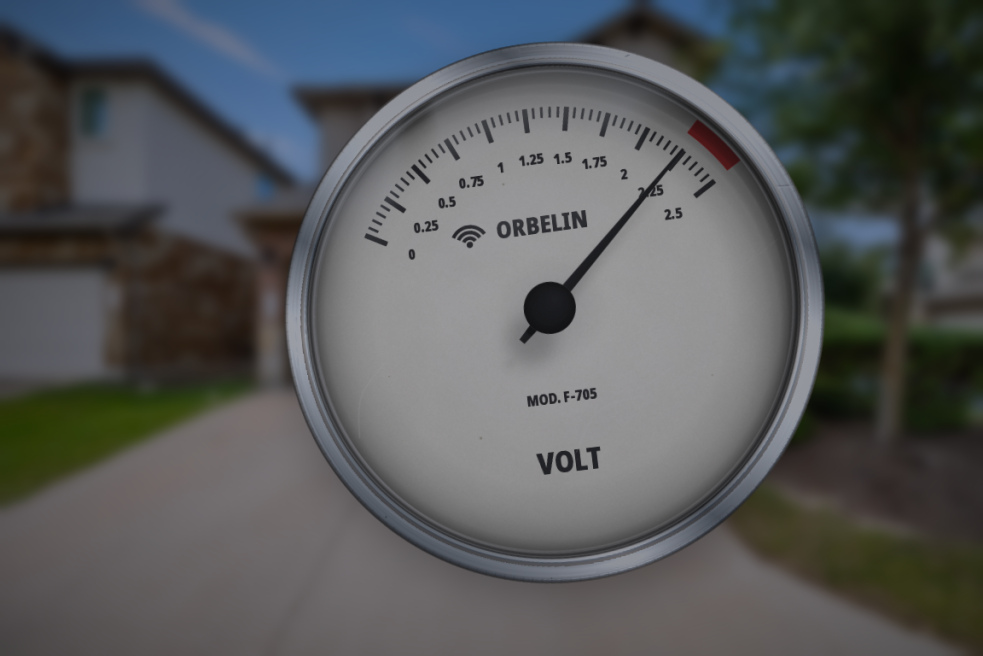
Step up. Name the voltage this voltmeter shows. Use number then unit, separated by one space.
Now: 2.25 V
